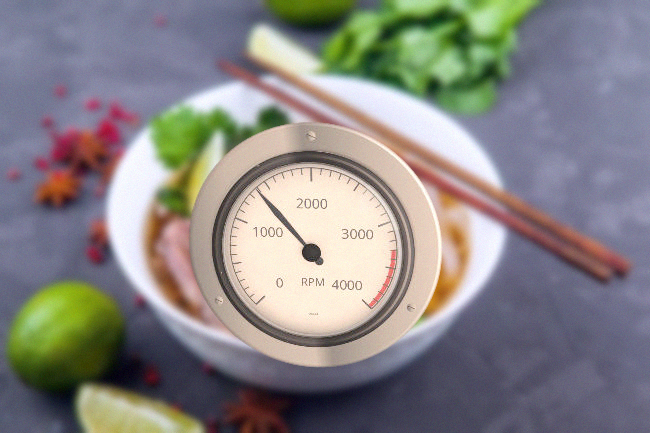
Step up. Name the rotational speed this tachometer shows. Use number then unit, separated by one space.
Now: 1400 rpm
